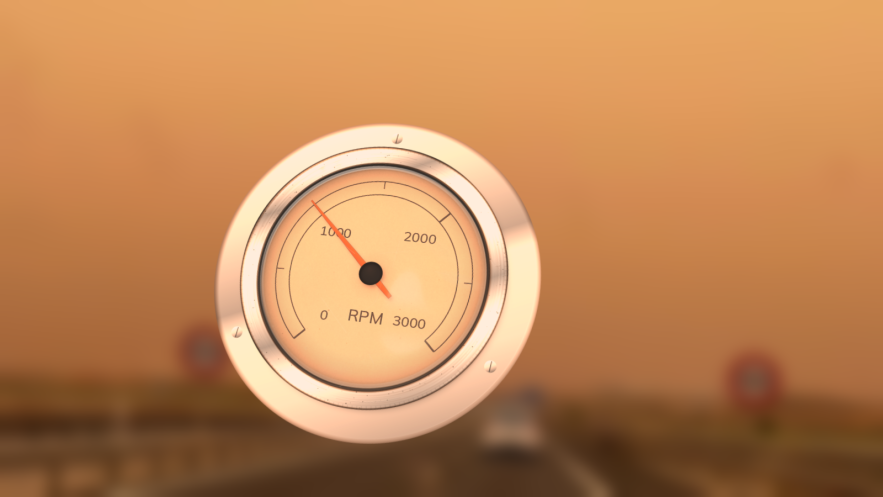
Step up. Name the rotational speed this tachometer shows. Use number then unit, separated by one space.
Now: 1000 rpm
